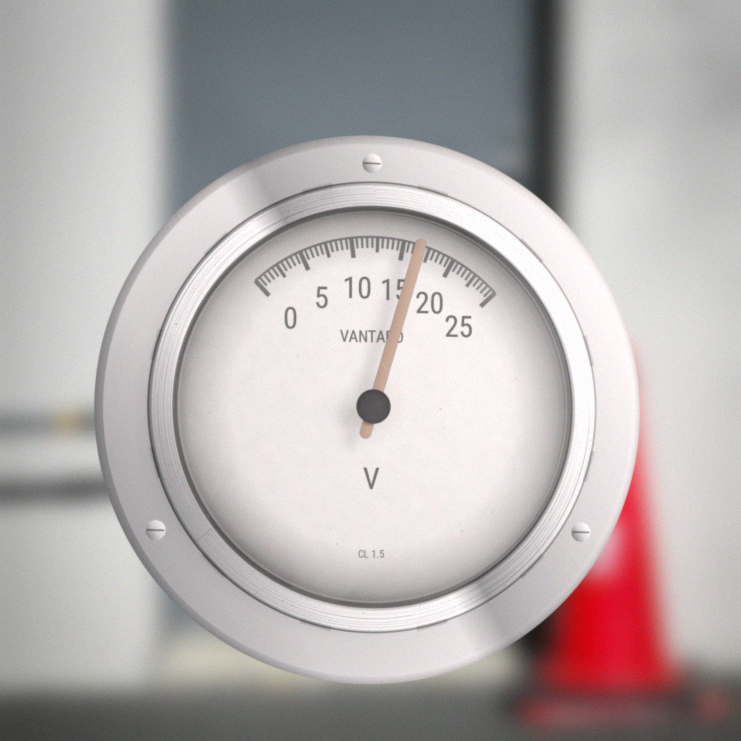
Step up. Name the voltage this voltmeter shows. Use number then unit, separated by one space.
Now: 16.5 V
